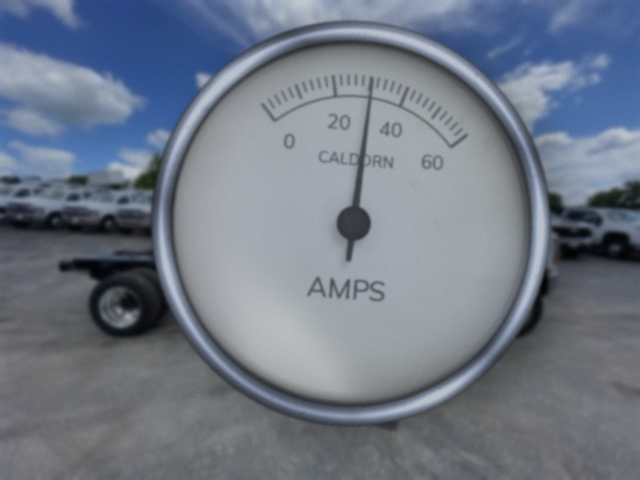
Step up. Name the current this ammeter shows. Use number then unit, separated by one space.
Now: 30 A
